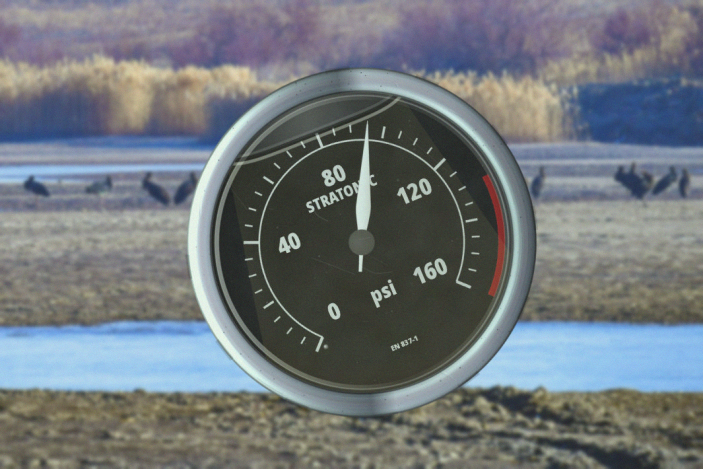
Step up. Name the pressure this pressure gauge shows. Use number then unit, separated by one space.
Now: 95 psi
